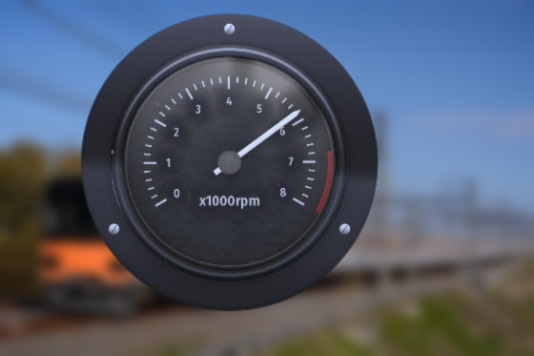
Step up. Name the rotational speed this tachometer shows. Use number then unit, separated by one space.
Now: 5800 rpm
